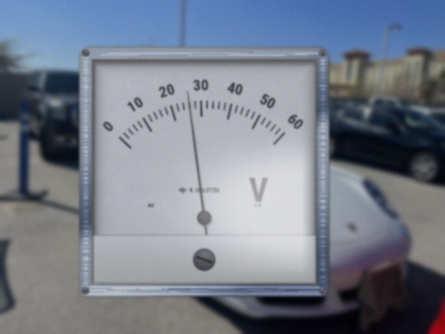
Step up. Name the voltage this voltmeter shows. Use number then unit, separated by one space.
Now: 26 V
